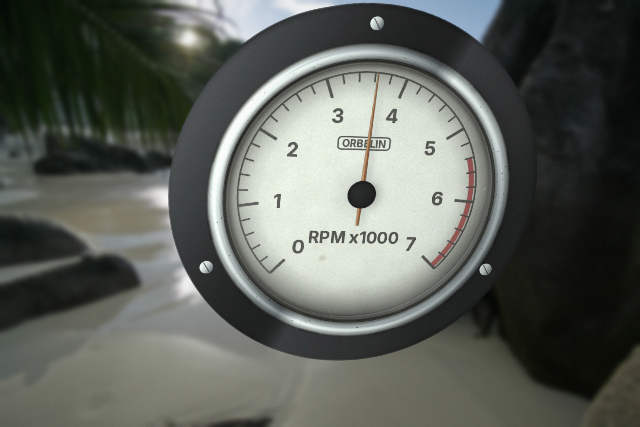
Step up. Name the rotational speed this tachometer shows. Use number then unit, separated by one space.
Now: 3600 rpm
